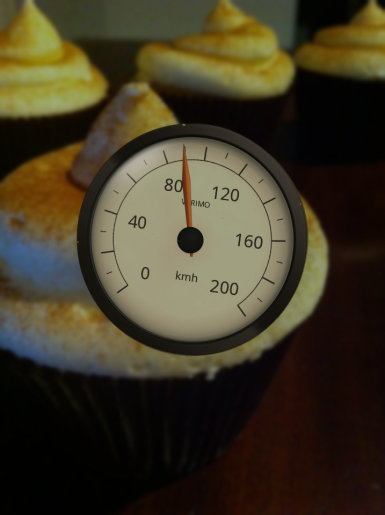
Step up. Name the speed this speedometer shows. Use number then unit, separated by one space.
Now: 90 km/h
